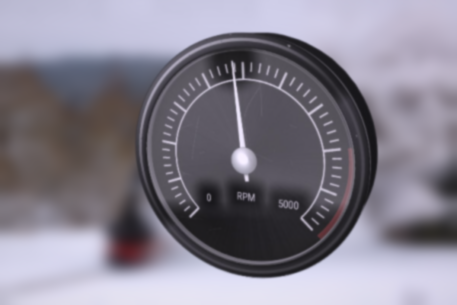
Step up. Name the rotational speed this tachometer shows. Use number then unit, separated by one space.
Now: 2400 rpm
